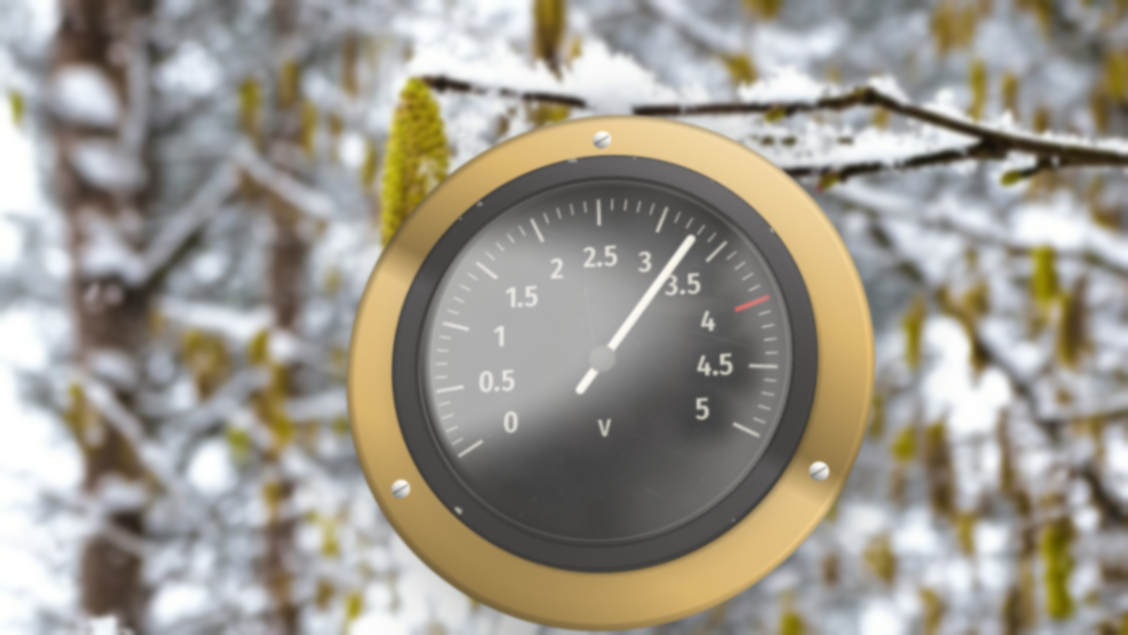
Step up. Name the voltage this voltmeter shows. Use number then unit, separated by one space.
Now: 3.3 V
